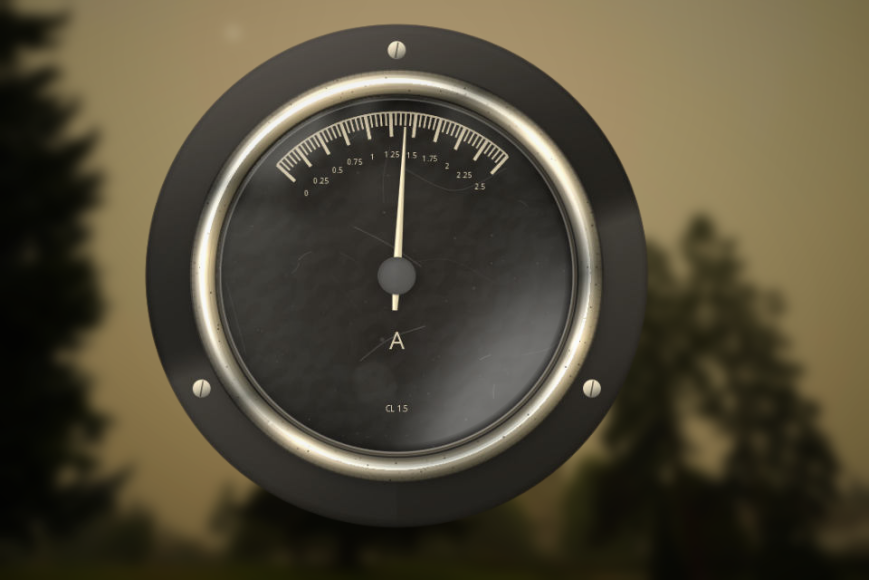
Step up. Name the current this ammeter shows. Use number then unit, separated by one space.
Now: 1.4 A
